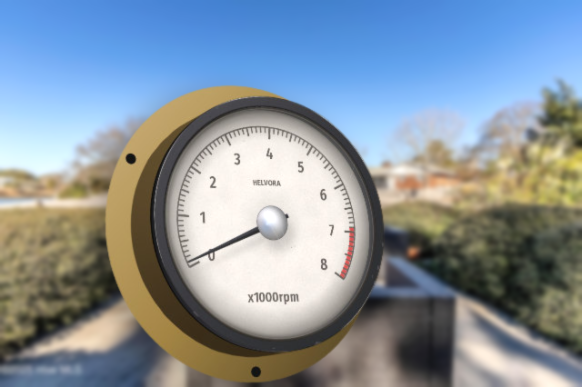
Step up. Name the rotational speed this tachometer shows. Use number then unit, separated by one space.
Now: 100 rpm
